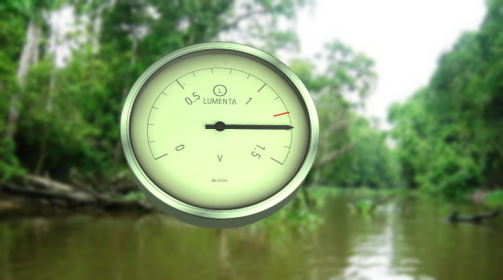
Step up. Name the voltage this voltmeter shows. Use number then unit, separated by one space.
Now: 1.3 V
